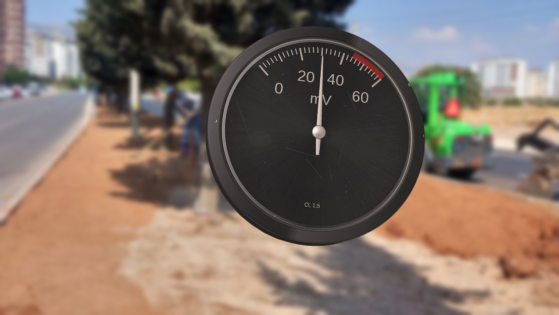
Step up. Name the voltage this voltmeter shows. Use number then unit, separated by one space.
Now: 30 mV
